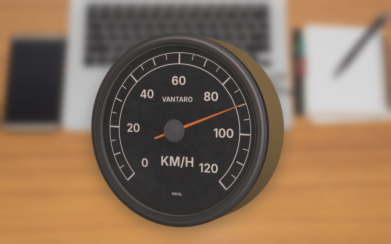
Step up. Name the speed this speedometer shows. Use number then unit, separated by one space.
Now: 90 km/h
